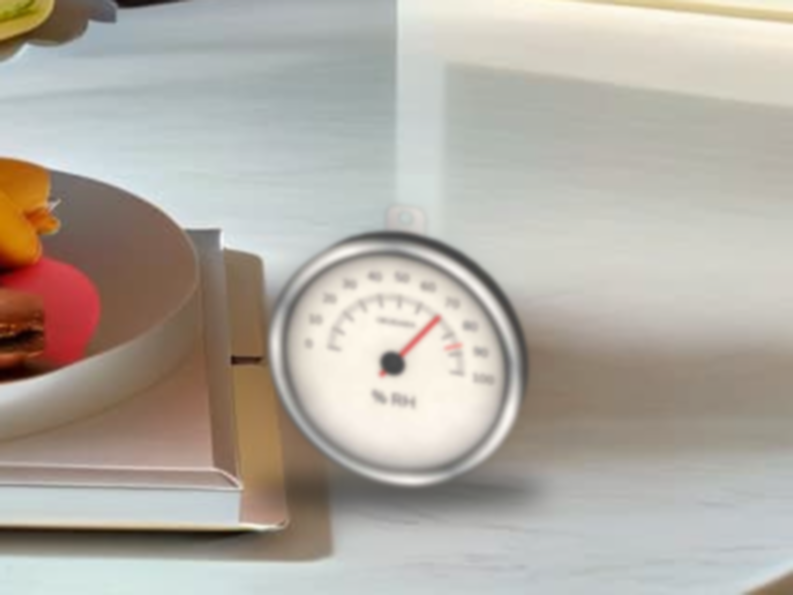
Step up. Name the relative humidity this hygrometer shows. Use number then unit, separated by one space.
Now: 70 %
